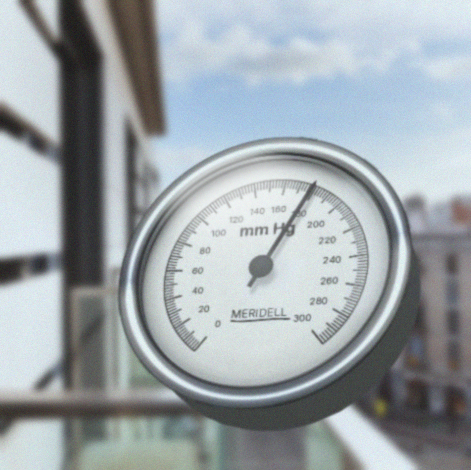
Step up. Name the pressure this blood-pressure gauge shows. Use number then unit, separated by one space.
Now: 180 mmHg
